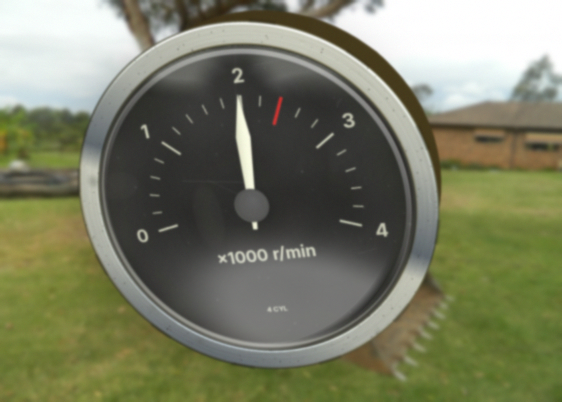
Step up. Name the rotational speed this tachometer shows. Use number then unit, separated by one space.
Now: 2000 rpm
